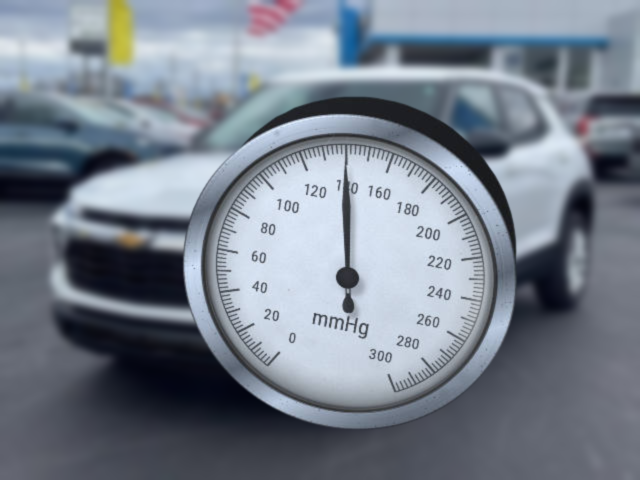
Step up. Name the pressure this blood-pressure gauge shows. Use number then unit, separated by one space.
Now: 140 mmHg
